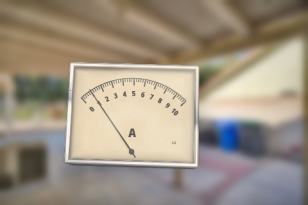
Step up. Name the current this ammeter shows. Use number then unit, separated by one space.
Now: 1 A
